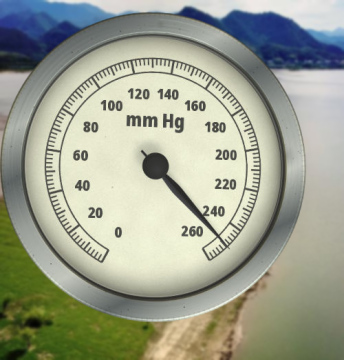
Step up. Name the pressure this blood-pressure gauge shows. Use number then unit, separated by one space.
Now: 250 mmHg
